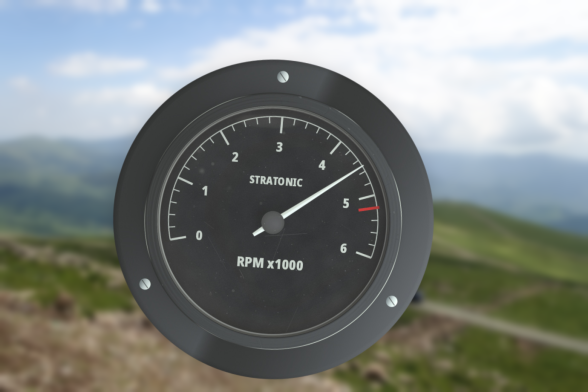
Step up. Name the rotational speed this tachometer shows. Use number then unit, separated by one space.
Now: 4500 rpm
